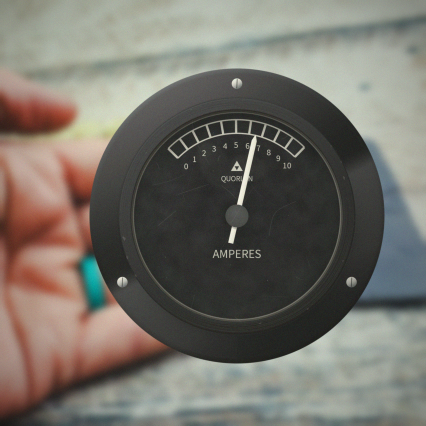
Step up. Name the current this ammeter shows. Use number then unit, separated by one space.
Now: 6.5 A
